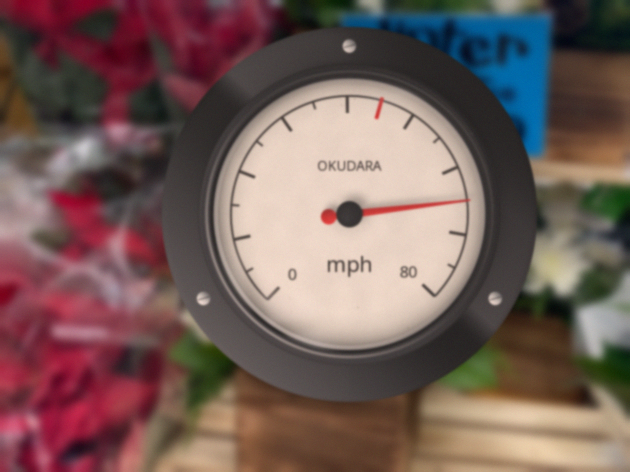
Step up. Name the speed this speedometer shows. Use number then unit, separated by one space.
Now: 65 mph
